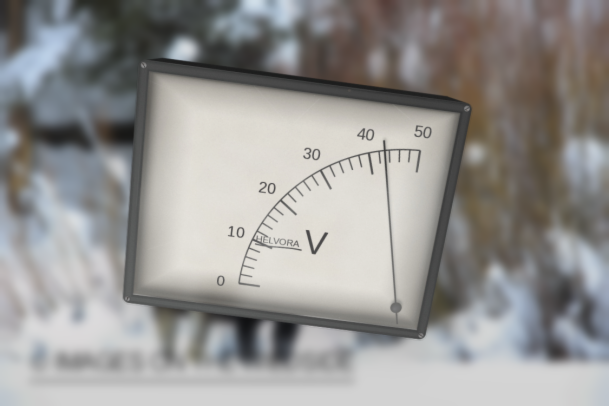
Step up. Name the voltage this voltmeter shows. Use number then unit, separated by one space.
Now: 43 V
